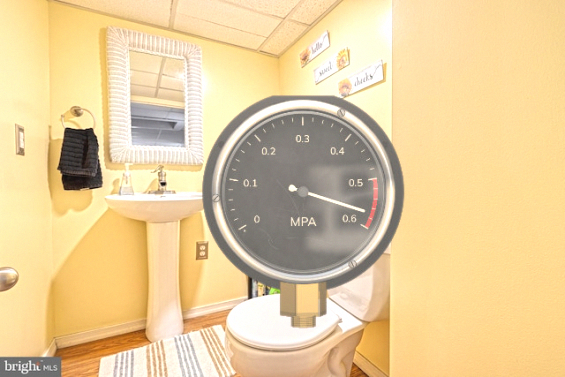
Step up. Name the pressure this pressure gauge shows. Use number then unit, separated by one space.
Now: 0.57 MPa
